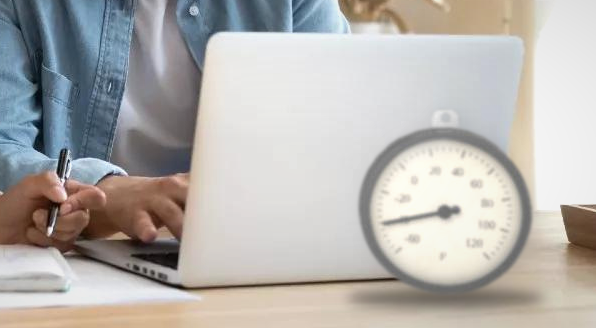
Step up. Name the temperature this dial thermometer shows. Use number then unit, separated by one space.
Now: -40 °F
